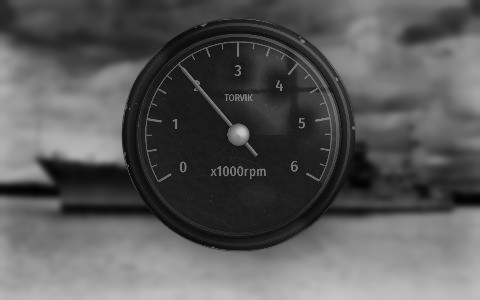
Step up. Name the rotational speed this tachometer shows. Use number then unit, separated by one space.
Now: 2000 rpm
